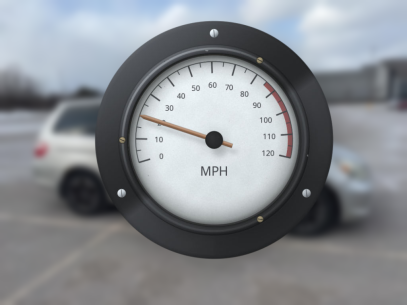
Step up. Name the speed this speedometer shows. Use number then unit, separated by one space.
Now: 20 mph
